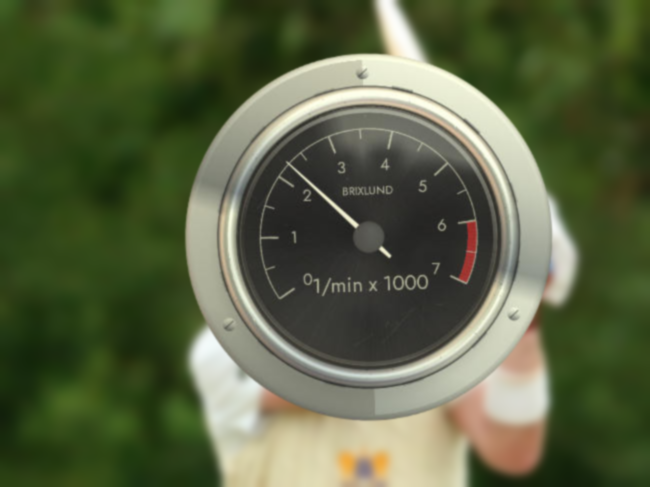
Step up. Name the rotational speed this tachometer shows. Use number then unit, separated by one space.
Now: 2250 rpm
